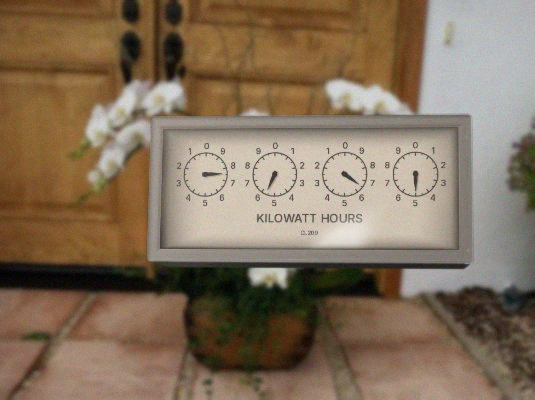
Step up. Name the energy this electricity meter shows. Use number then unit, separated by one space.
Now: 7565 kWh
